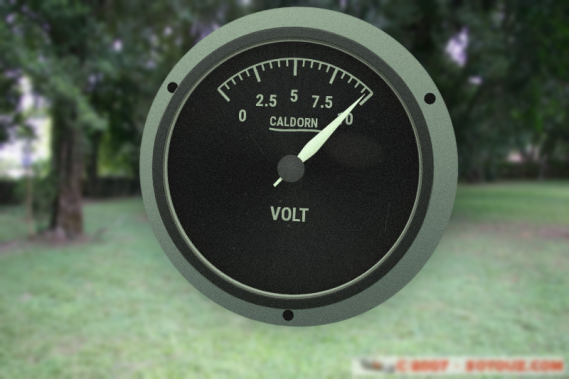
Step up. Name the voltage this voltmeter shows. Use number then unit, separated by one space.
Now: 9.75 V
